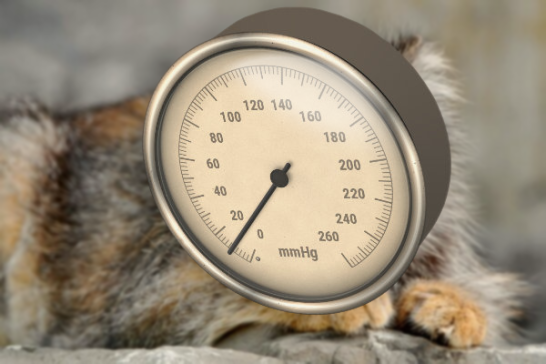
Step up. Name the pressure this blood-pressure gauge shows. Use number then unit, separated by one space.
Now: 10 mmHg
